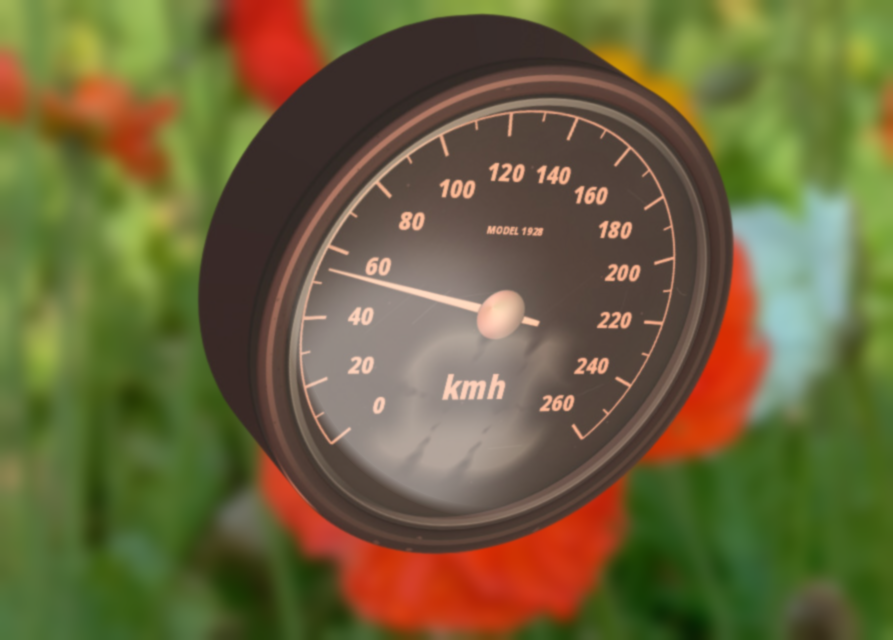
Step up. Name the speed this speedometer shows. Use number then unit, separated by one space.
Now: 55 km/h
